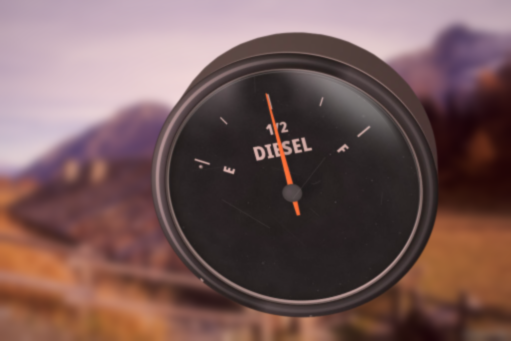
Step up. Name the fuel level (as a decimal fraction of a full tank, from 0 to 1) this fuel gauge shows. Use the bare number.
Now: 0.5
